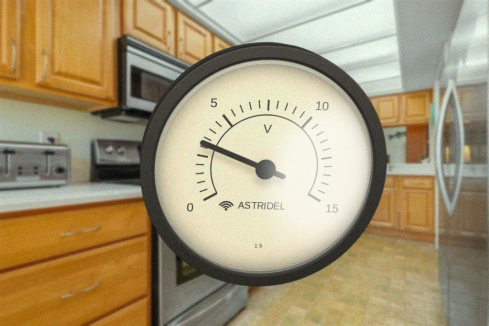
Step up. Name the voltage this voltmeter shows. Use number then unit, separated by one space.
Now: 3.25 V
